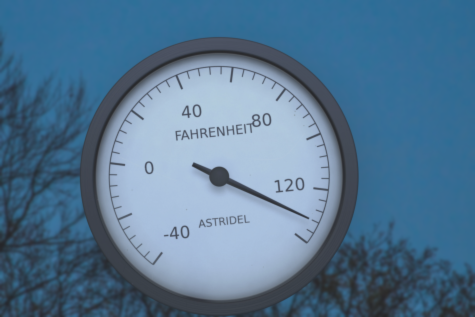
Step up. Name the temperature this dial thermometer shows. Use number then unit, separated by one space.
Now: 132 °F
